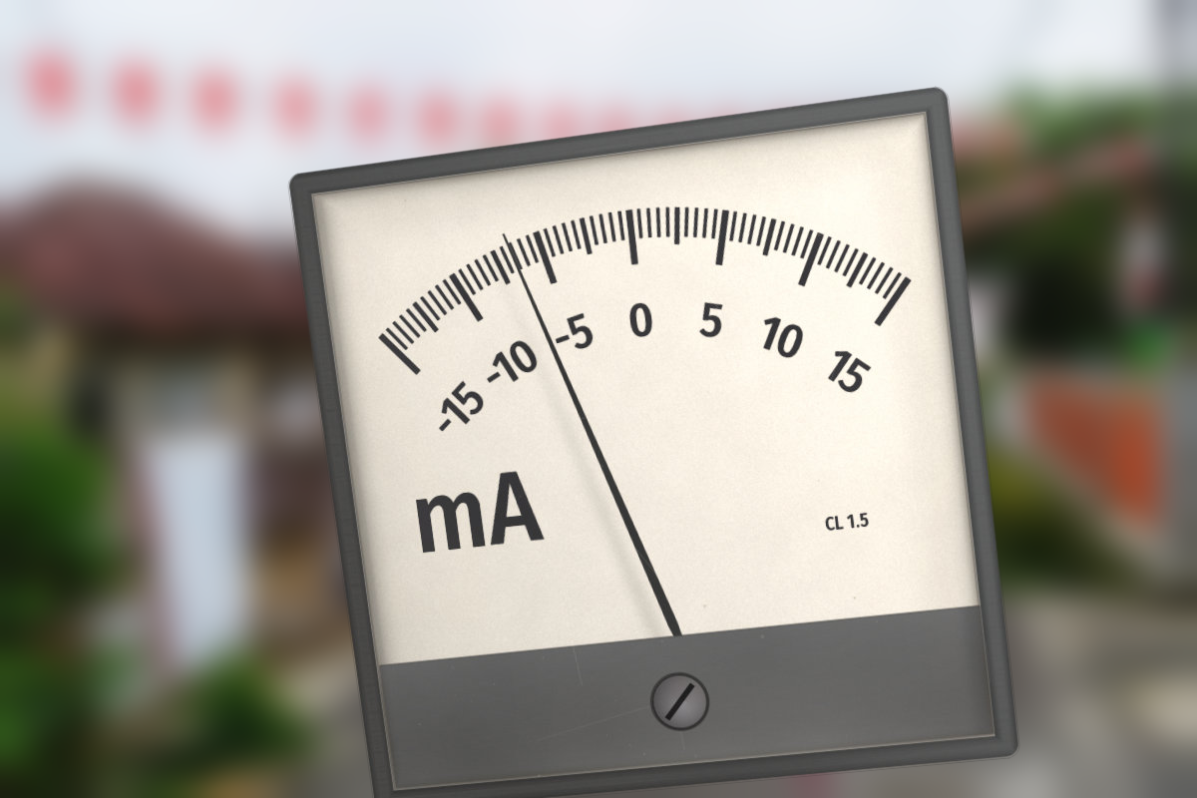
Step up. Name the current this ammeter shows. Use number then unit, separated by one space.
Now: -6.5 mA
